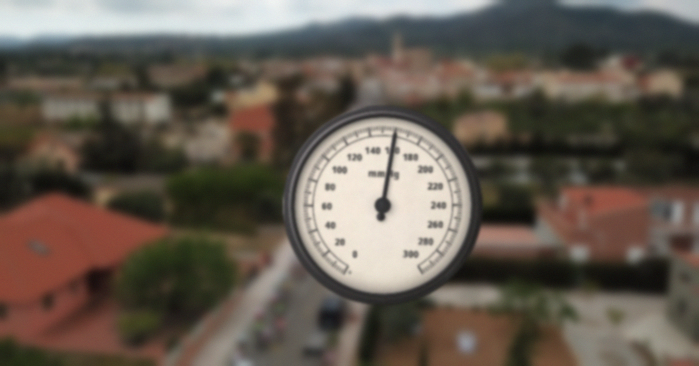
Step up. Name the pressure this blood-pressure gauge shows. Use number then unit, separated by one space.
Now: 160 mmHg
